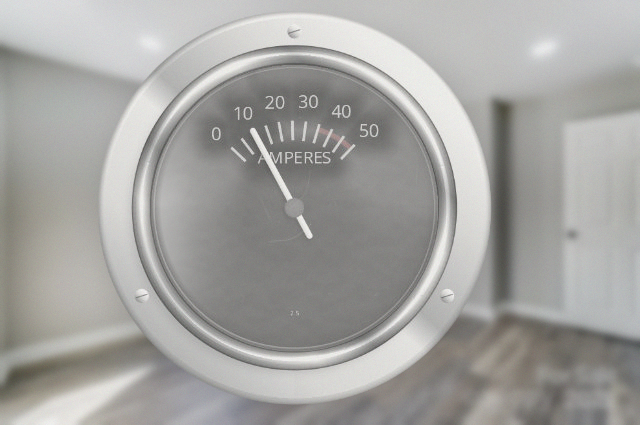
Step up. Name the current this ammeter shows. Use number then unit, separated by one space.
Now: 10 A
